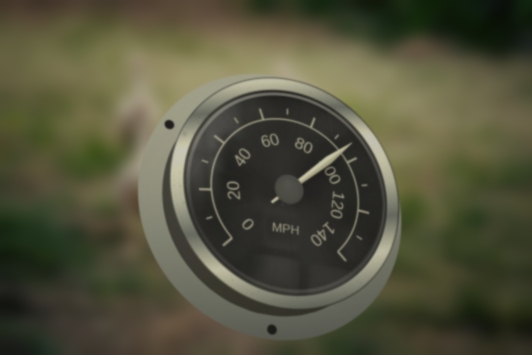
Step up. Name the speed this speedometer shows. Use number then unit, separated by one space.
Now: 95 mph
